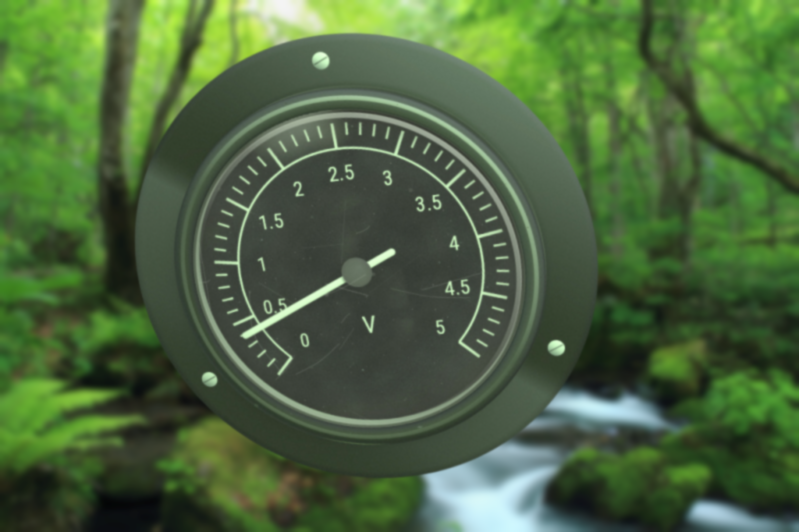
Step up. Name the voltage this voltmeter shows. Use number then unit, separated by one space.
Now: 0.4 V
